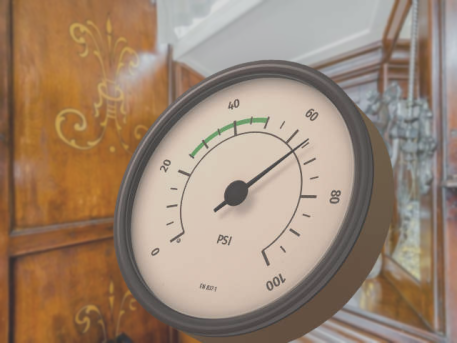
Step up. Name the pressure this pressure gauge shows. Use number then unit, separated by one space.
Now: 65 psi
